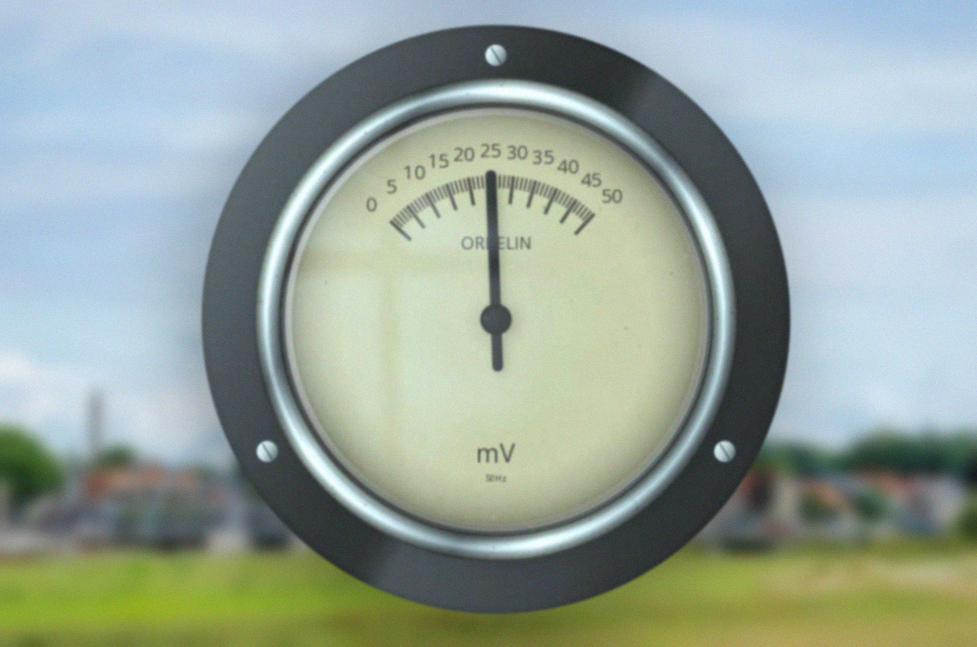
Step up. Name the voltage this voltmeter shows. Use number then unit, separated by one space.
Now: 25 mV
